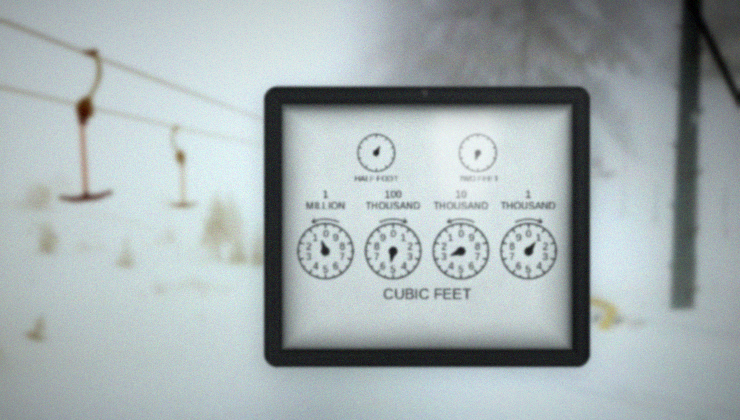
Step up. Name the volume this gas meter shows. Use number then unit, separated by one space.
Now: 53100 ft³
